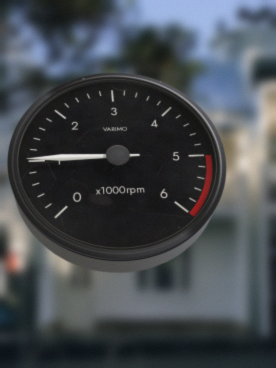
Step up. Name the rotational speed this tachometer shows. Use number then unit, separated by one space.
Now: 1000 rpm
